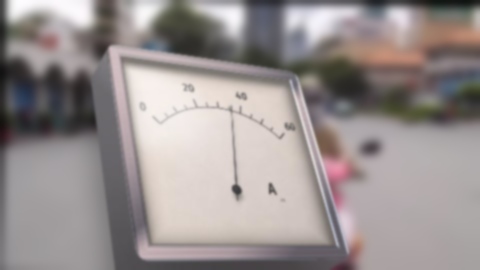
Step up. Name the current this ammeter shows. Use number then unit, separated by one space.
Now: 35 A
